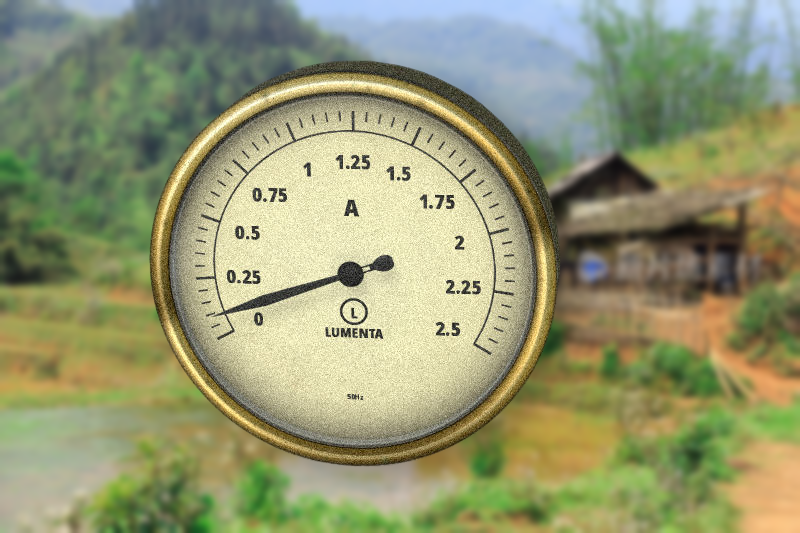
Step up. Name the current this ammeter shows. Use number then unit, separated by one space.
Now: 0.1 A
